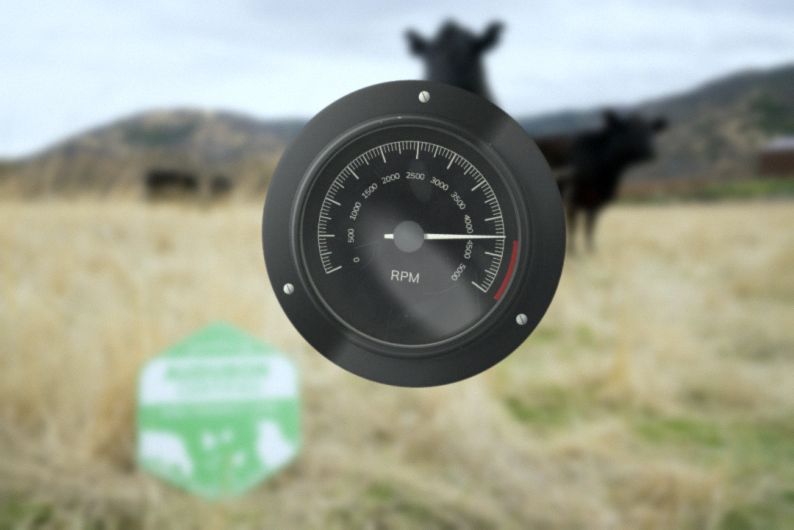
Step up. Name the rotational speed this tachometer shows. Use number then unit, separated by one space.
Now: 4250 rpm
